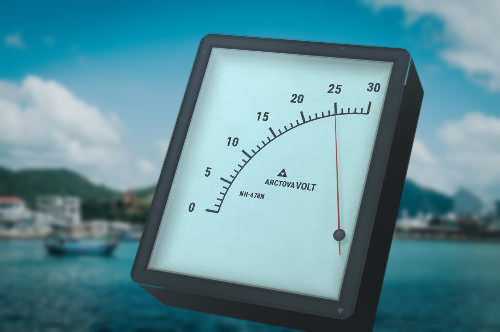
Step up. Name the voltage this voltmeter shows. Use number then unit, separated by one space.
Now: 25 V
